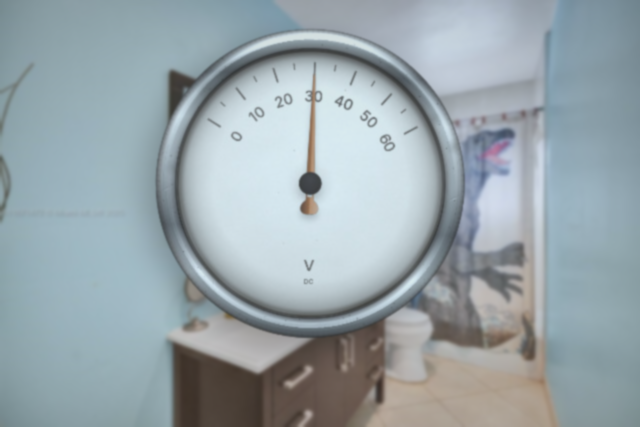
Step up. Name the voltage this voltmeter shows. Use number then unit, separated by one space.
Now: 30 V
